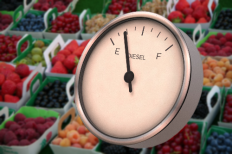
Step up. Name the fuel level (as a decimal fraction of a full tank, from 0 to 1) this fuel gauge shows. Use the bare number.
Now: 0.25
